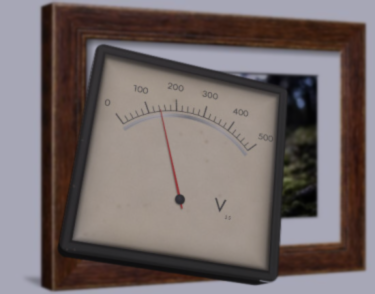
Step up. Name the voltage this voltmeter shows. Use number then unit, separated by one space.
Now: 140 V
